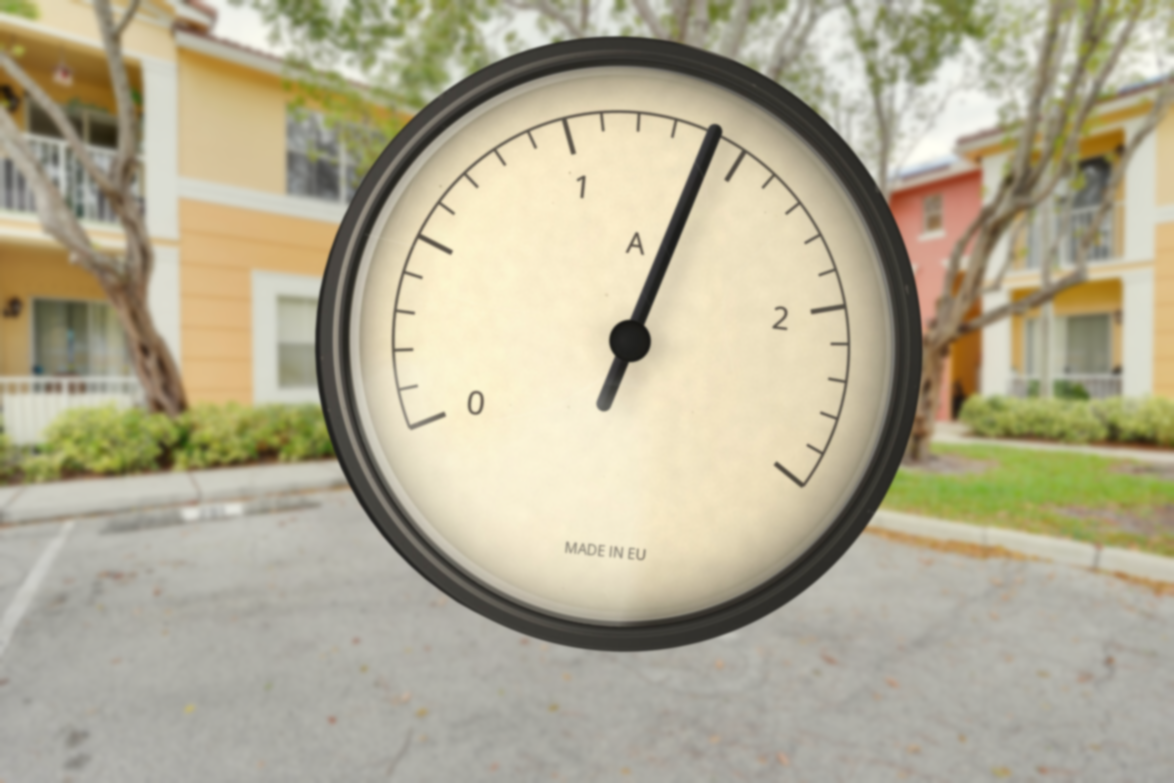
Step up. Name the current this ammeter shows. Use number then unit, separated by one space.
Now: 1.4 A
